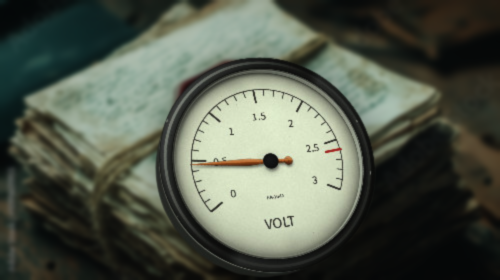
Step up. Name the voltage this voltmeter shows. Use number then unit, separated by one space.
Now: 0.45 V
